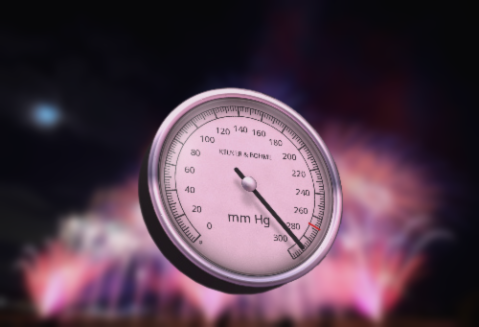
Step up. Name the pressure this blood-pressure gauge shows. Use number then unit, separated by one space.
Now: 290 mmHg
